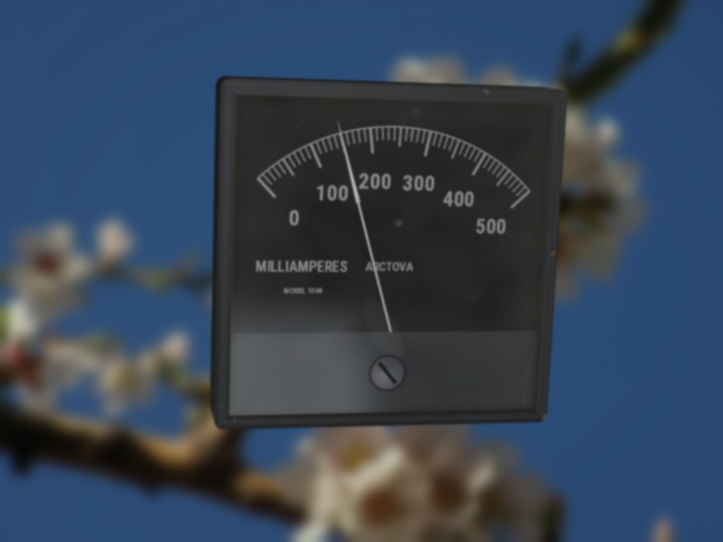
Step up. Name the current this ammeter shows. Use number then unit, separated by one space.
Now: 150 mA
